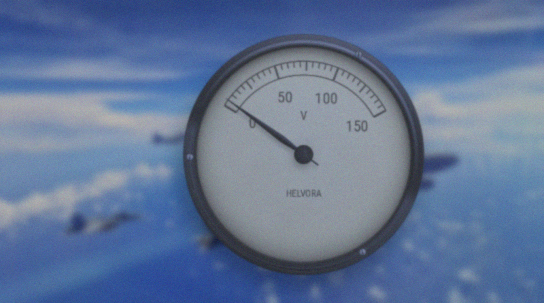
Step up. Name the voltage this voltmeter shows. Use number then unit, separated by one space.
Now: 5 V
